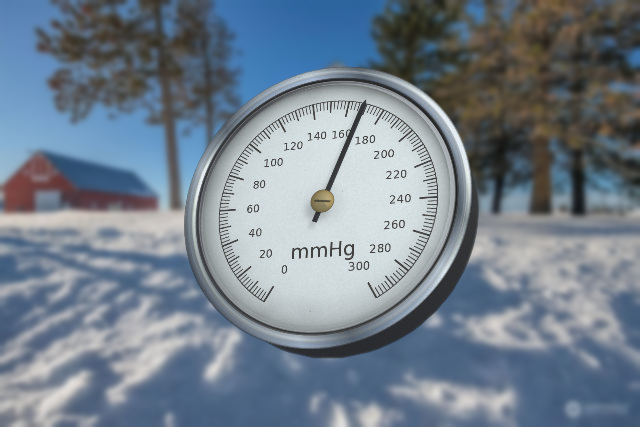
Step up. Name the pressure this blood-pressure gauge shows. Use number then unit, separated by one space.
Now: 170 mmHg
